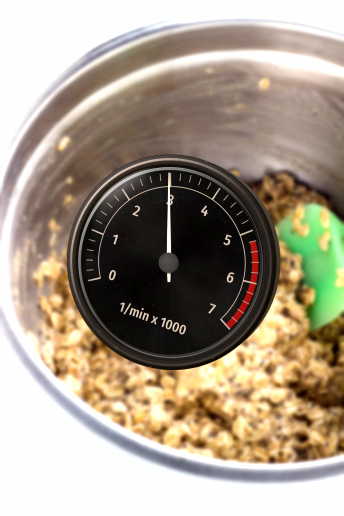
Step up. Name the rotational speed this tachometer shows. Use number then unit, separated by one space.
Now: 3000 rpm
